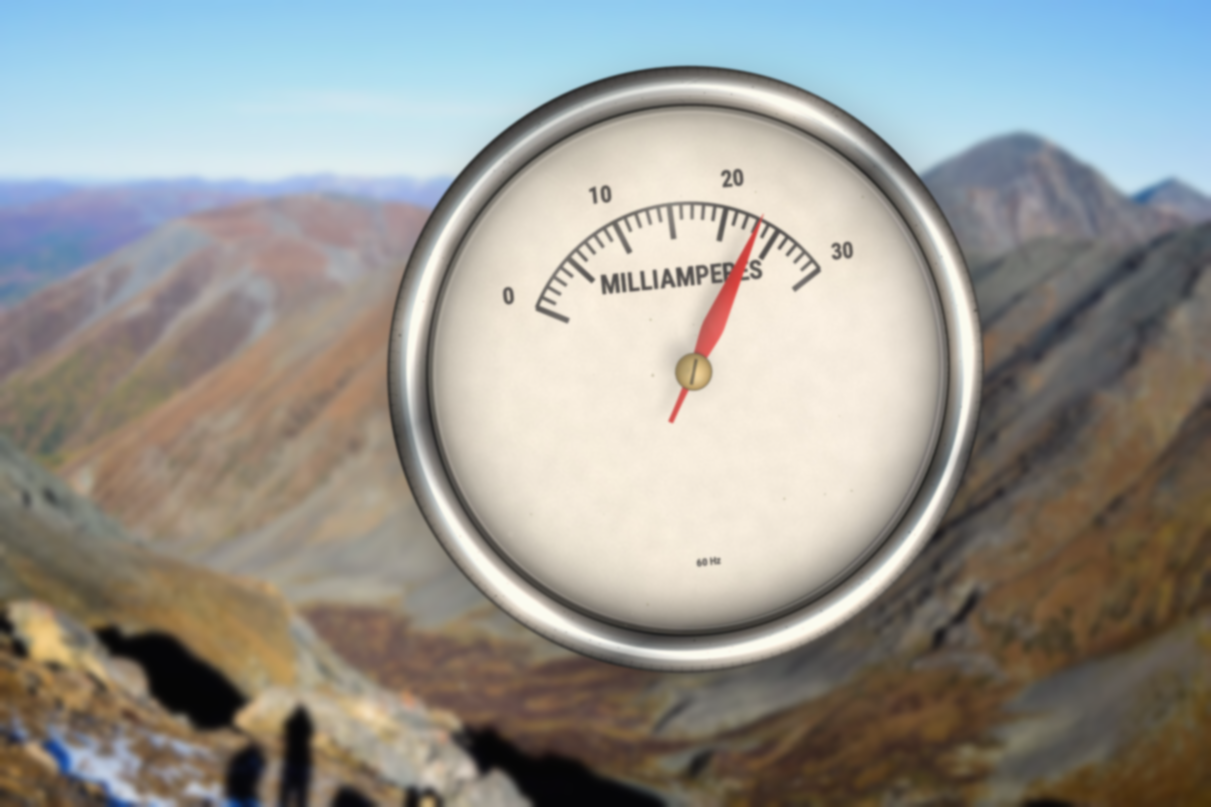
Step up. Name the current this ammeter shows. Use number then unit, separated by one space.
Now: 23 mA
